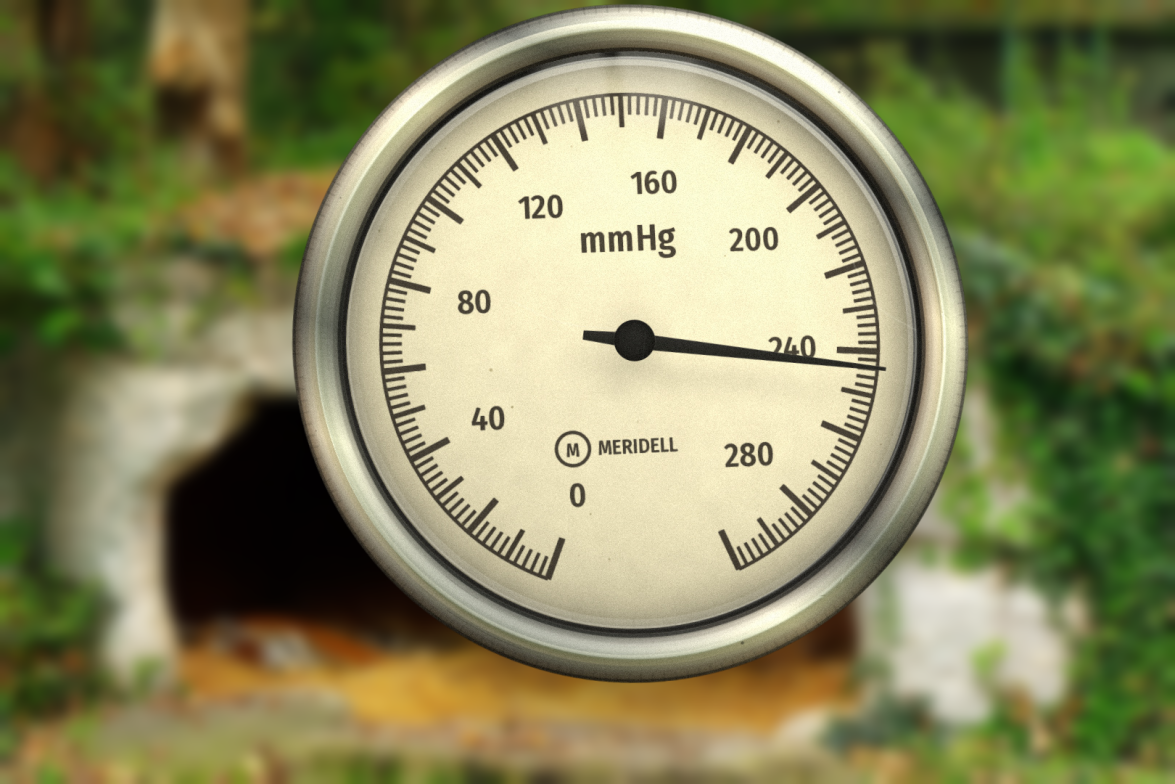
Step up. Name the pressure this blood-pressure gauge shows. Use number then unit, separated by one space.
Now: 244 mmHg
